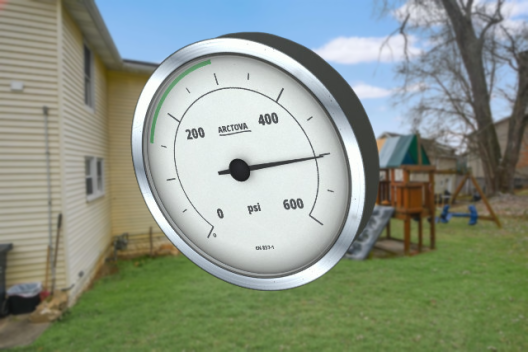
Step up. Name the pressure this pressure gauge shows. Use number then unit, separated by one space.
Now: 500 psi
